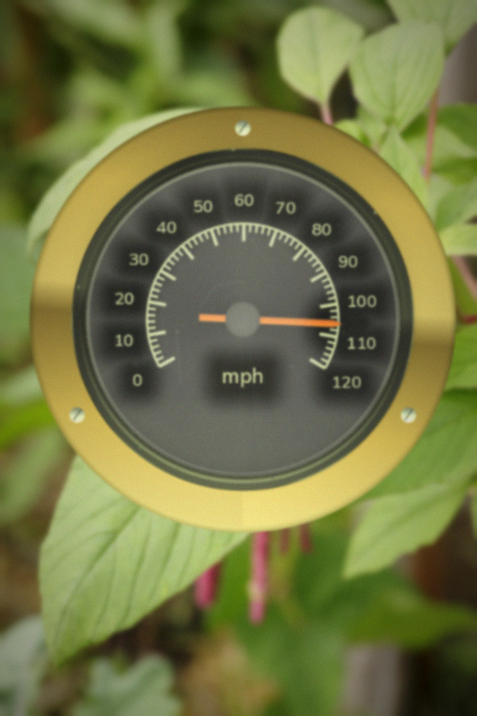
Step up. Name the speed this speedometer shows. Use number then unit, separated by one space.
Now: 106 mph
